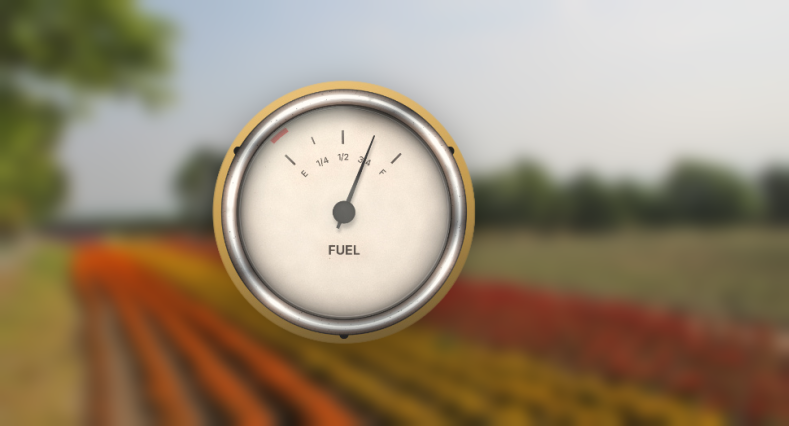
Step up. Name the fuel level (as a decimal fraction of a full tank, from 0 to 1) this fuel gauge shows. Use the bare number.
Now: 0.75
